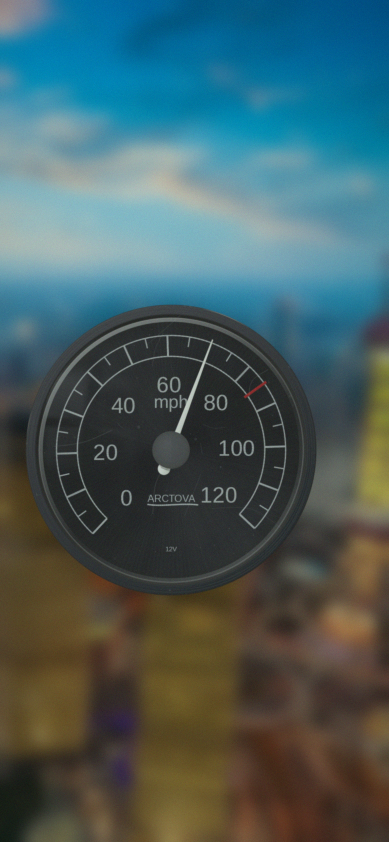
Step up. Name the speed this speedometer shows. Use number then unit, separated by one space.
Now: 70 mph
